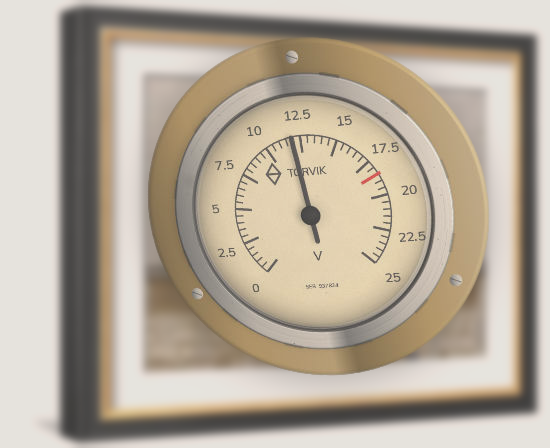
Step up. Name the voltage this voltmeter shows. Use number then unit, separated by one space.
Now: 12 V
